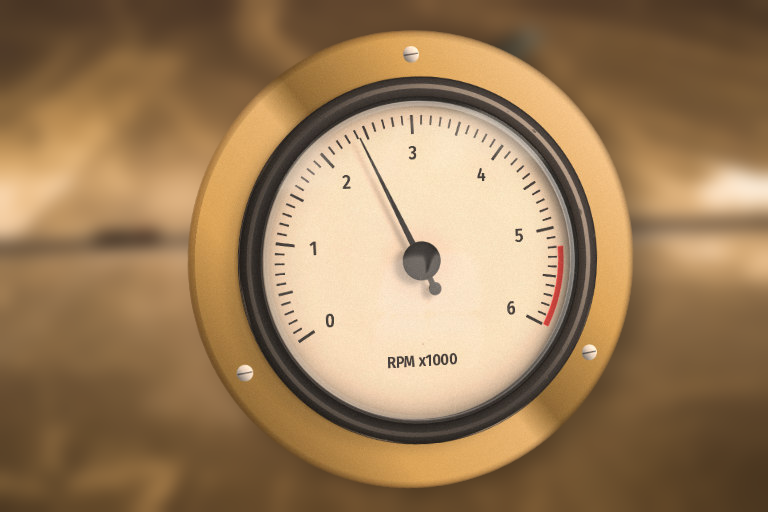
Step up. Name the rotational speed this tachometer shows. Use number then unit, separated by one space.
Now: 2400 rpm
